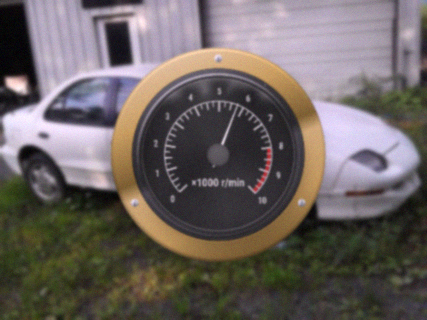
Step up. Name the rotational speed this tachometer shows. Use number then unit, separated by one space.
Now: 5750 rpm
